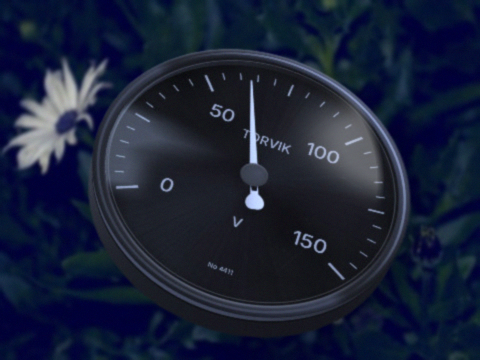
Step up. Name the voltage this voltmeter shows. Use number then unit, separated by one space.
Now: 62.5 V
